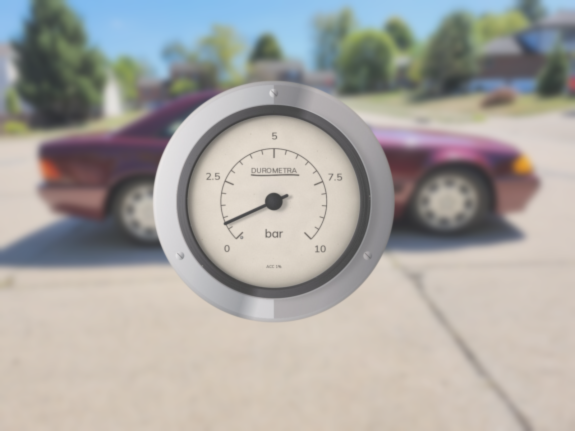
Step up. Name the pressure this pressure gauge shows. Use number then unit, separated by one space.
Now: 0.75 bar
